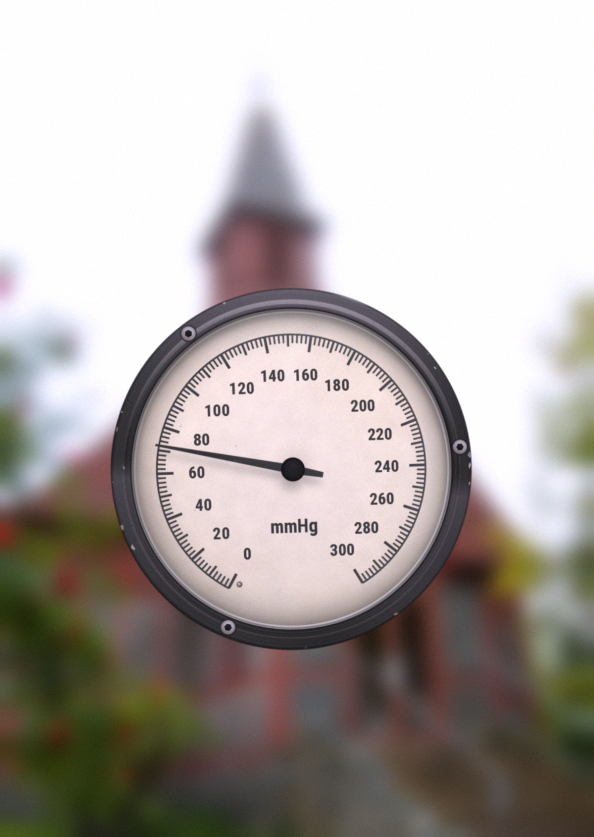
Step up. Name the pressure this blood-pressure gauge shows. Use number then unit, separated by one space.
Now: 72 mmHg
